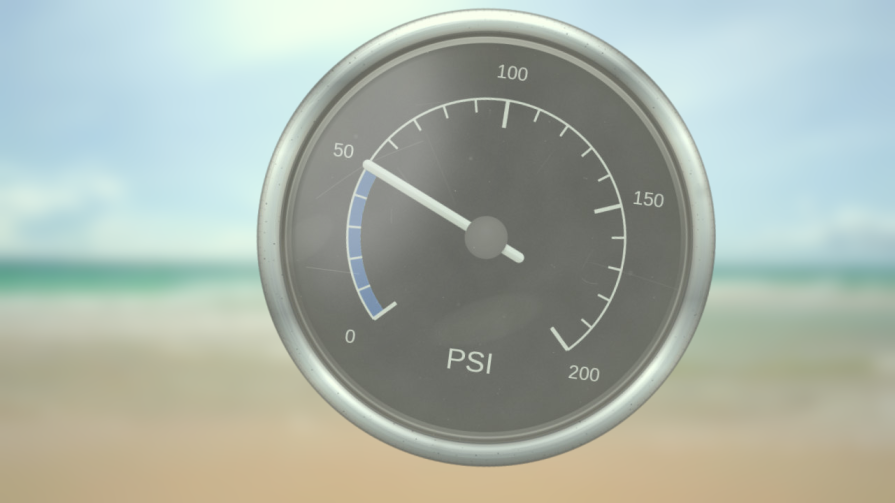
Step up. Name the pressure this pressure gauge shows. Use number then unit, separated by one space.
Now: 50 psi
